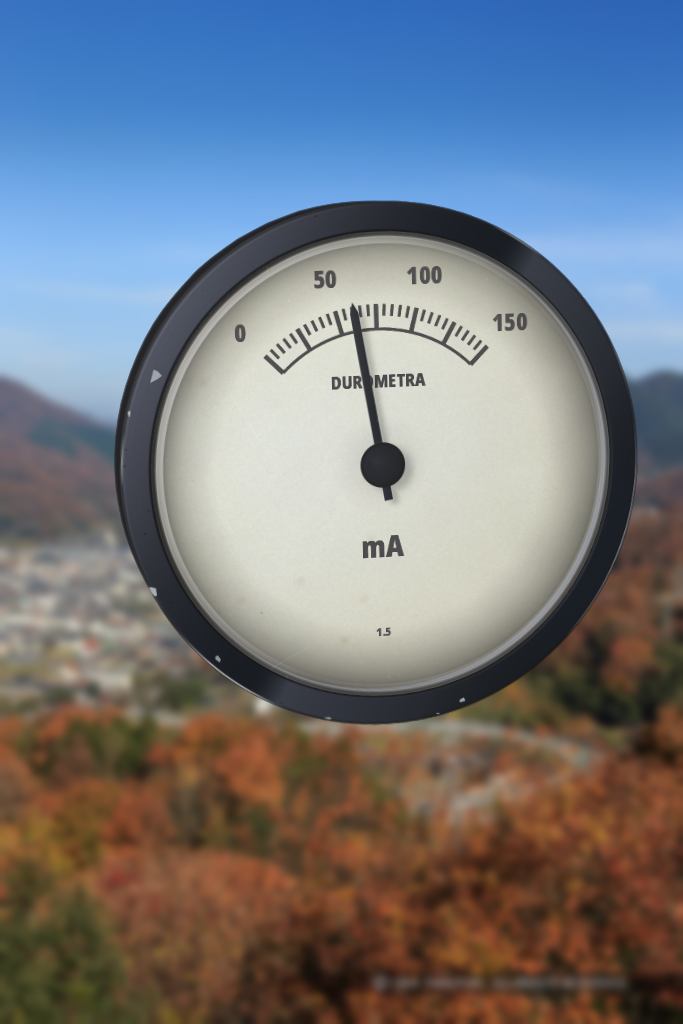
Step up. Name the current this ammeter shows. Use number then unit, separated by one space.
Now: 60 mA
